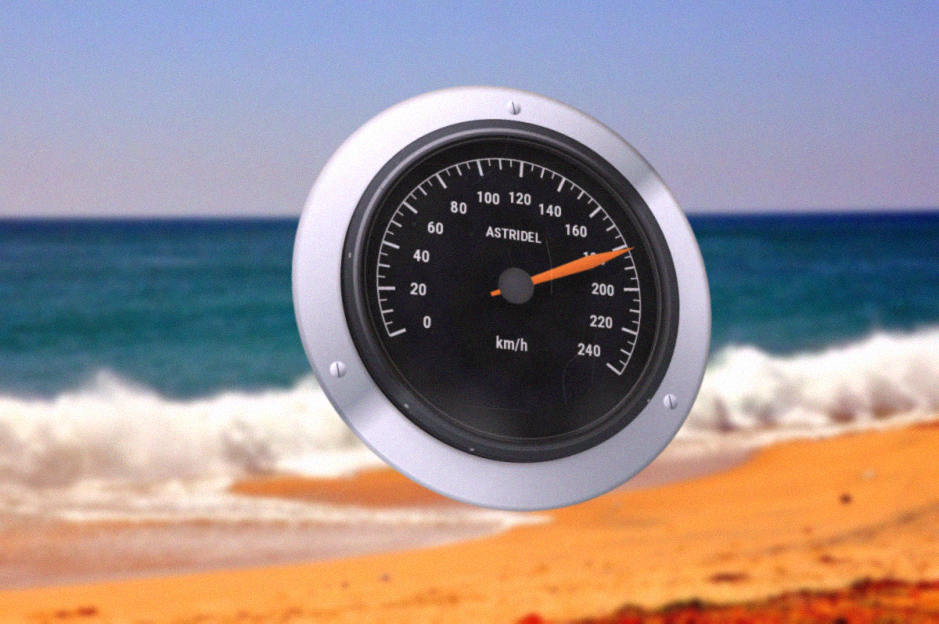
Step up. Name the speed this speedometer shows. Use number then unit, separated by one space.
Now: 182.5 km/h
